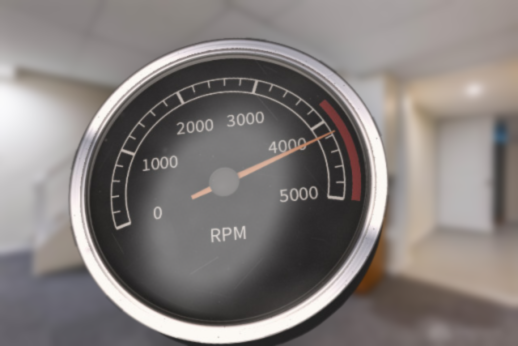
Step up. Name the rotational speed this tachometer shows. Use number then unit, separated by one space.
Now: 4200 rpm
